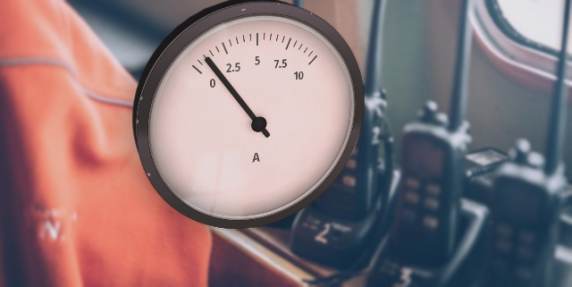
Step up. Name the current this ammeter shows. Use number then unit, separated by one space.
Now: 1 A
